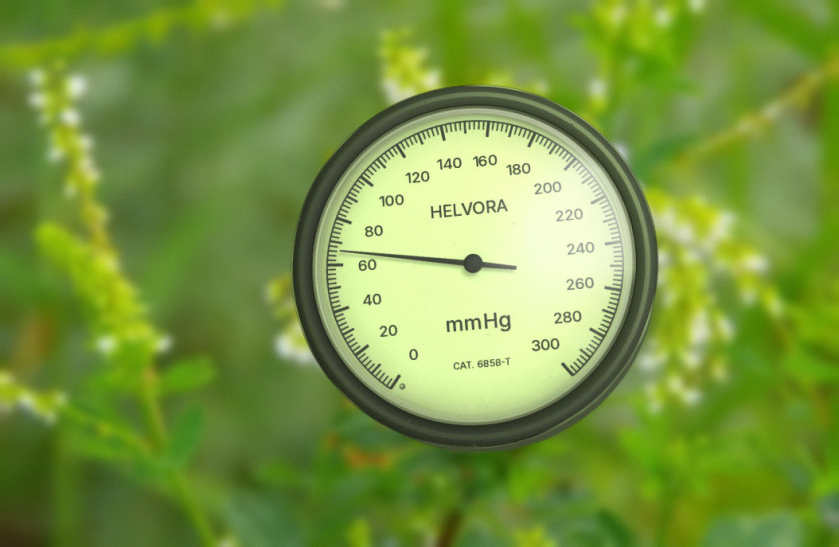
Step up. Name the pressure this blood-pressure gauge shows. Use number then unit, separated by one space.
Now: 66 mmHg
